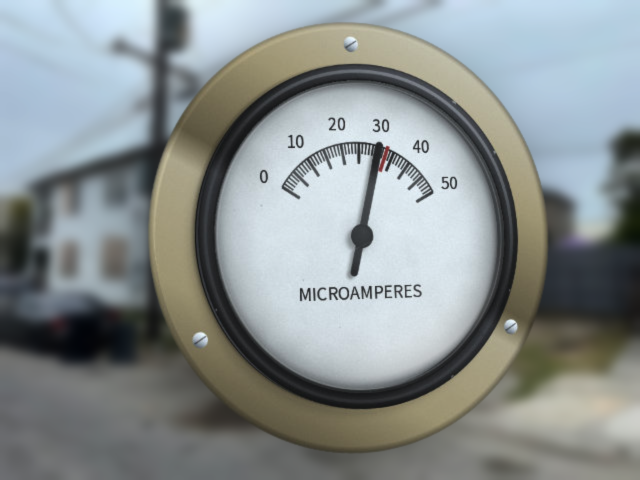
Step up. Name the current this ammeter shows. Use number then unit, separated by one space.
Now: 30 µA
